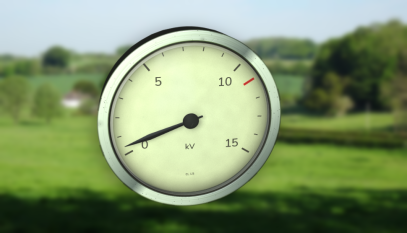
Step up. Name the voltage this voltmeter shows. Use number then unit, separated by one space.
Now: 0.5 kV
